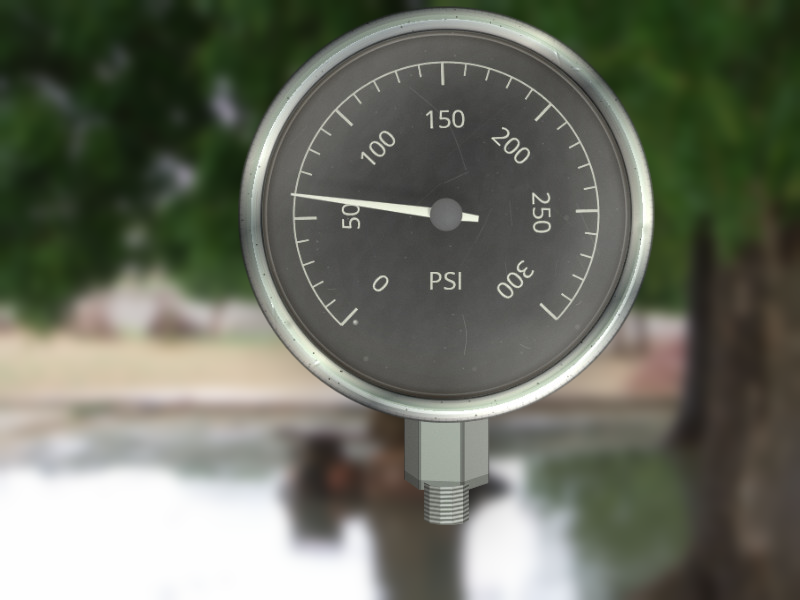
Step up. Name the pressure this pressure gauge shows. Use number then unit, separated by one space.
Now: 60 psi
